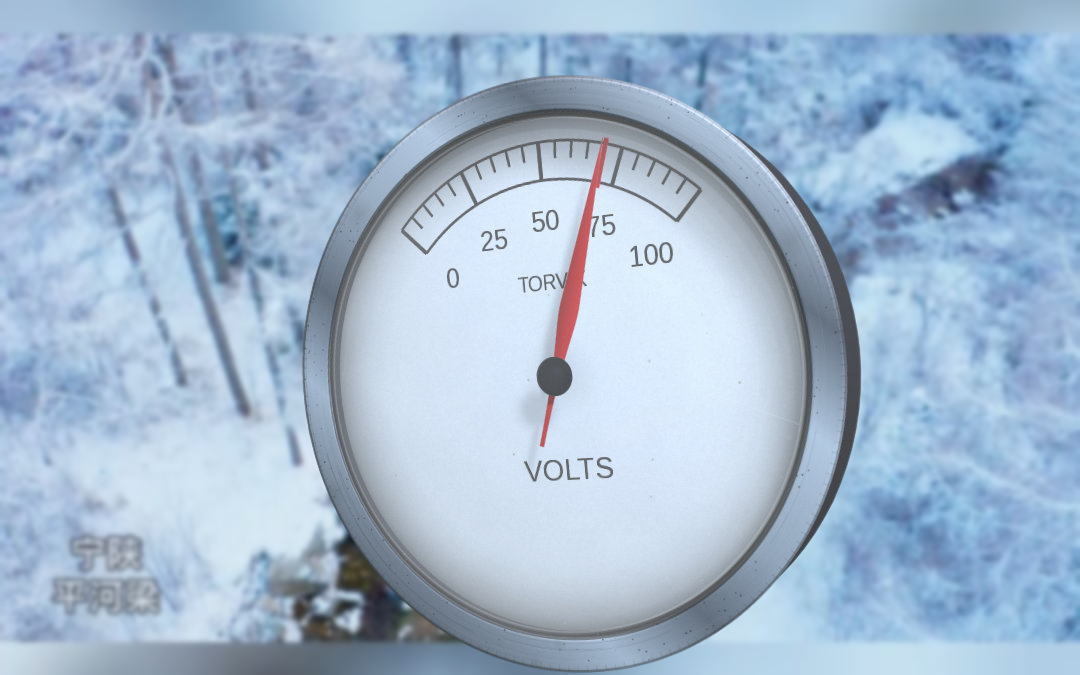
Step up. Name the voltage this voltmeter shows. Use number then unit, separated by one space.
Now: 70 V
